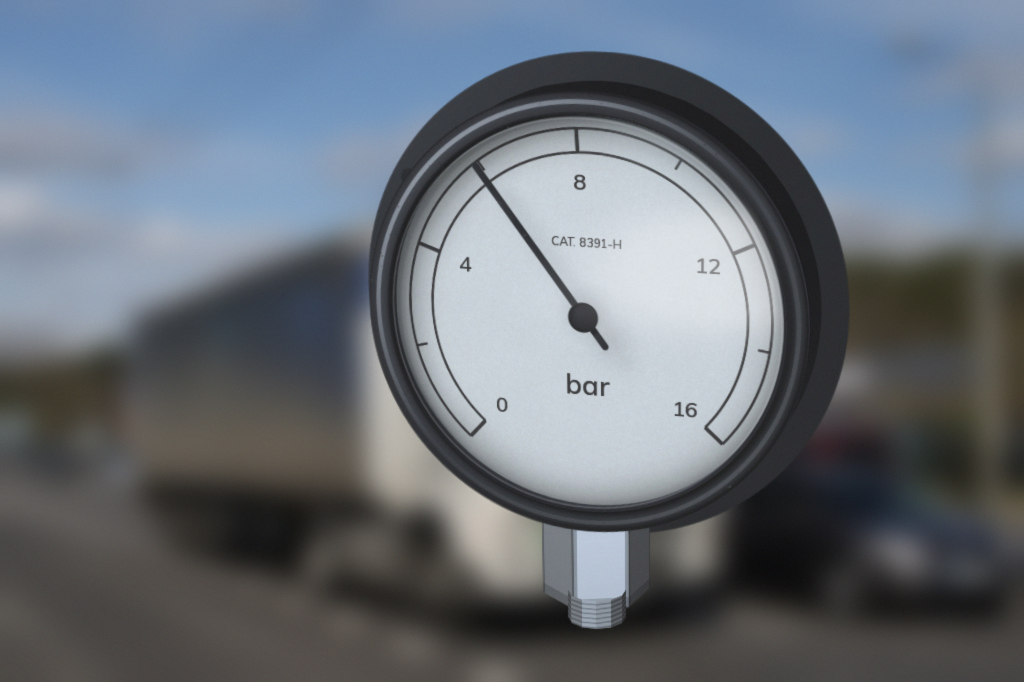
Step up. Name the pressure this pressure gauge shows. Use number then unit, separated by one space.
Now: 6 bar
